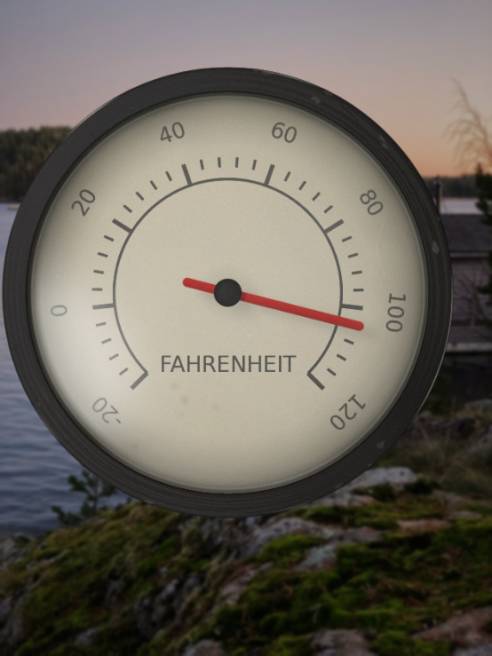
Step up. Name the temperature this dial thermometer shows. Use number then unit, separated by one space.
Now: 104 °F
